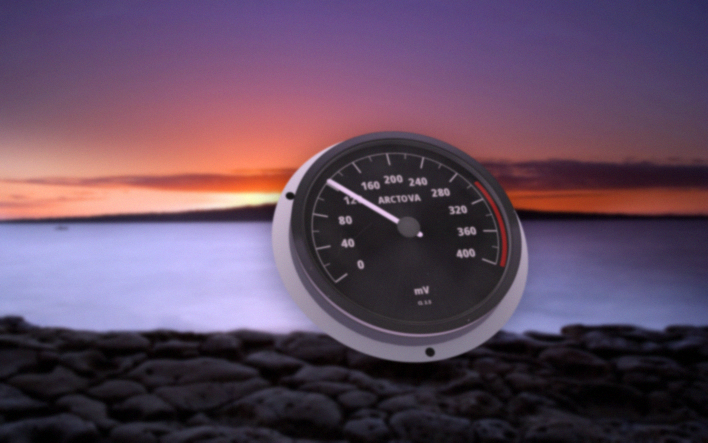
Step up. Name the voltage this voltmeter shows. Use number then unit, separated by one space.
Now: 120 mV
